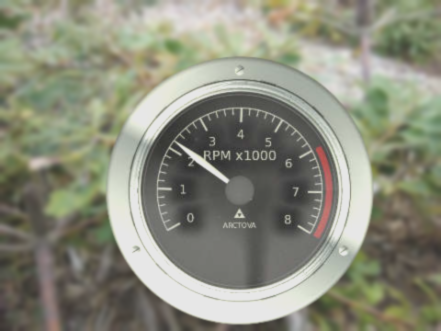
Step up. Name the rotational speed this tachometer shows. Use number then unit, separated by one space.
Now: 2200 rpm
